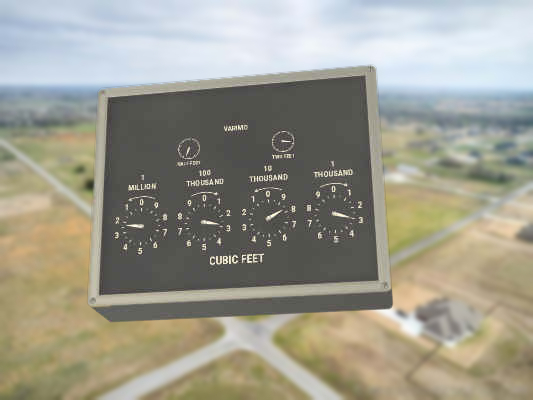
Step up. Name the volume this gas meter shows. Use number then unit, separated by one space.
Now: 228300 ft³
